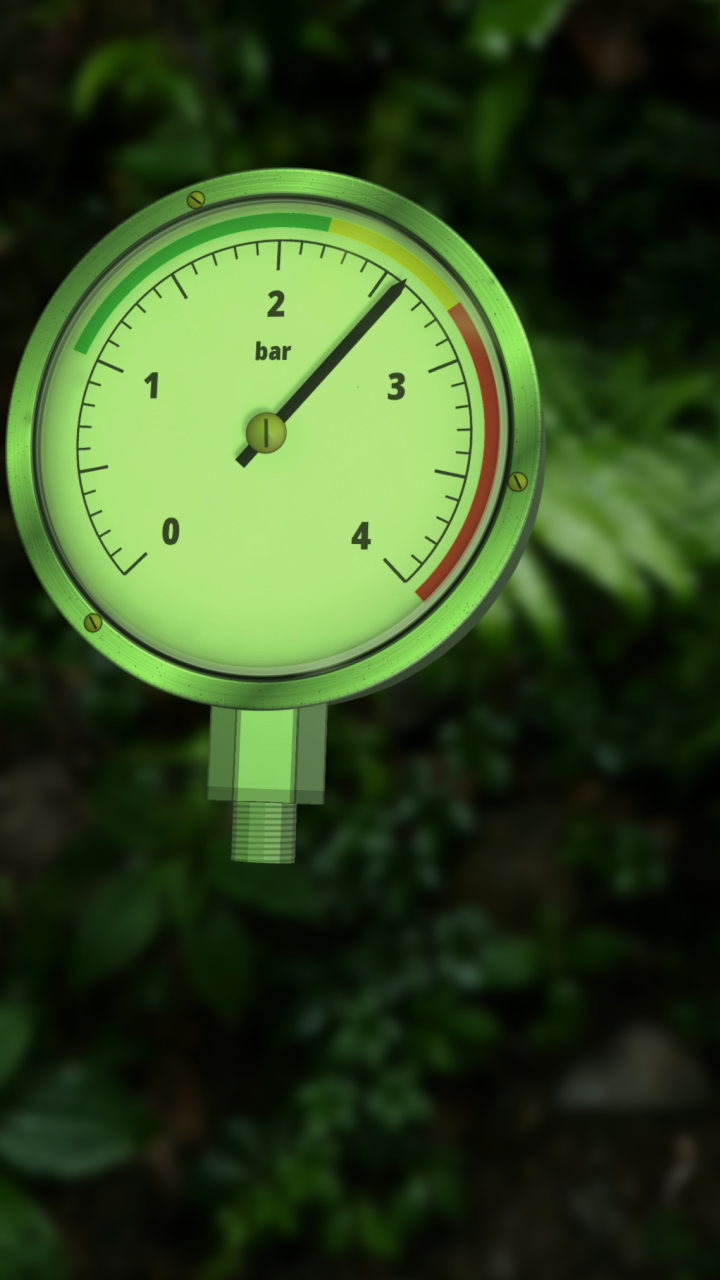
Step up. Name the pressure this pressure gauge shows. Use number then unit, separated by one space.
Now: 2.6 bar
